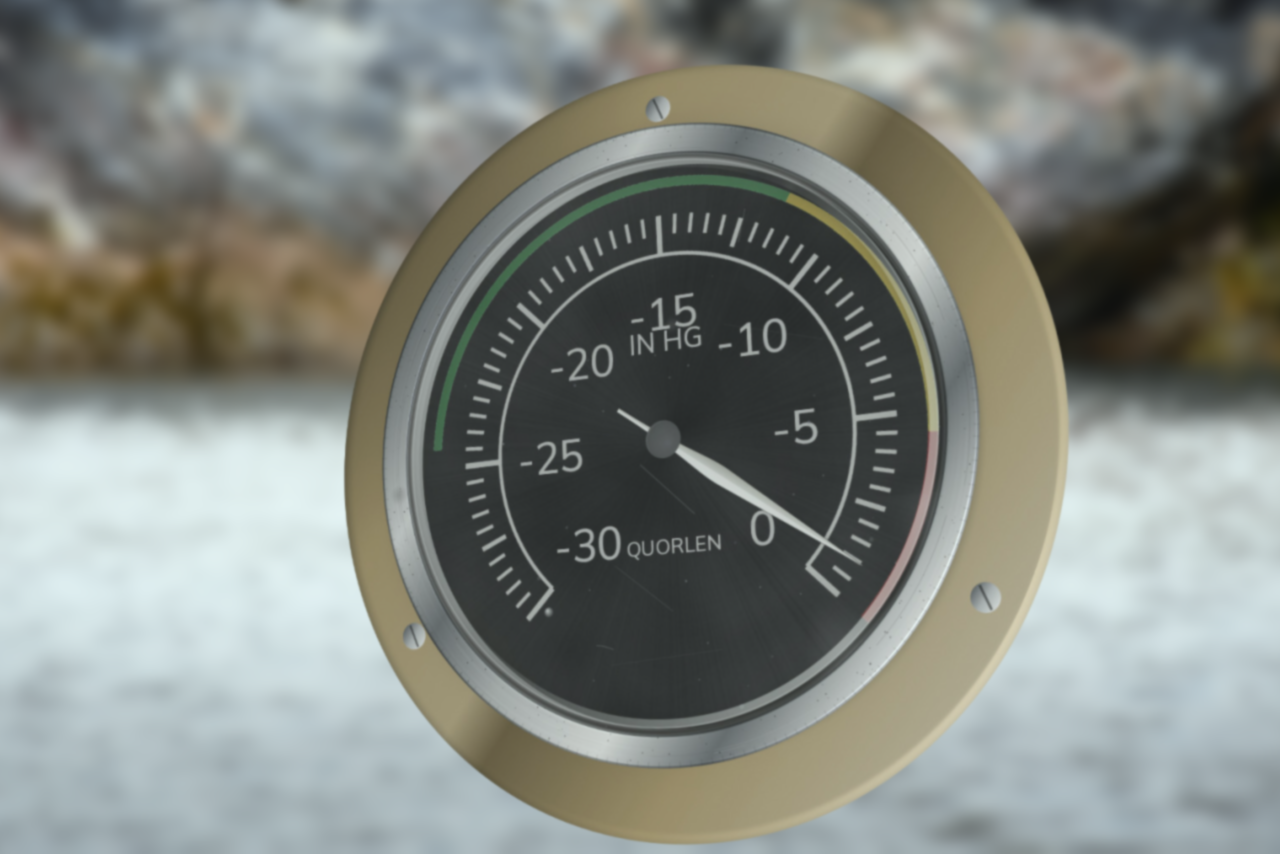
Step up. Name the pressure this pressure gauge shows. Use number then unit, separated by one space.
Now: -1 inHg
